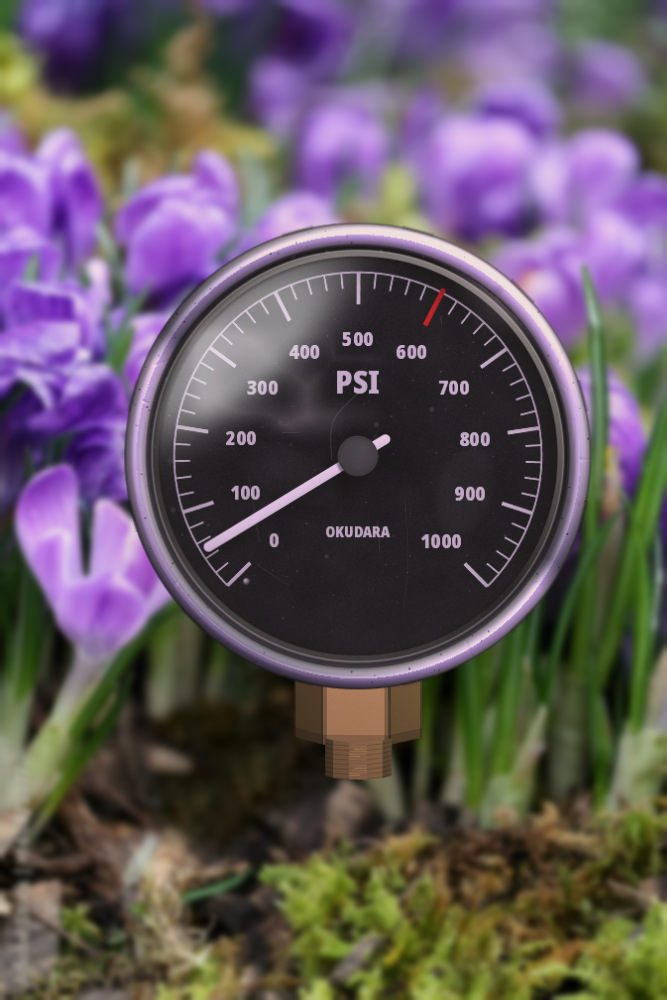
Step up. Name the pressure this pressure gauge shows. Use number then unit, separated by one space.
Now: 50 psi
